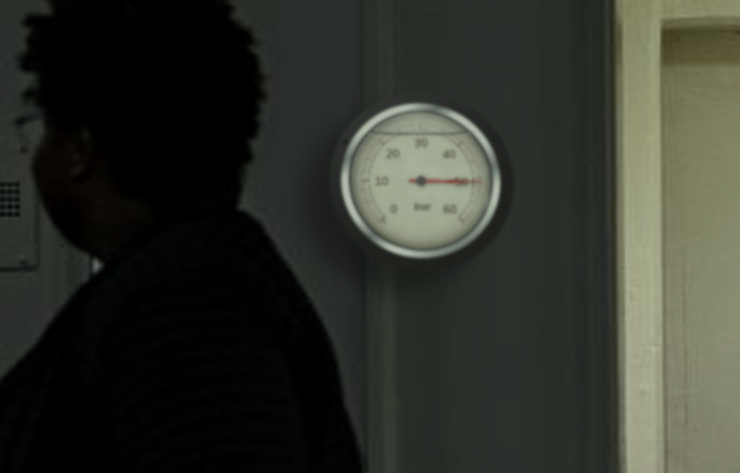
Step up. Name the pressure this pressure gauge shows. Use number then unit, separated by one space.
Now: 50 bar
